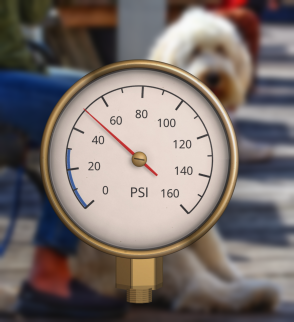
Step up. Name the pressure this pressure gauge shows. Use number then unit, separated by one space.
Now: 50 psi
